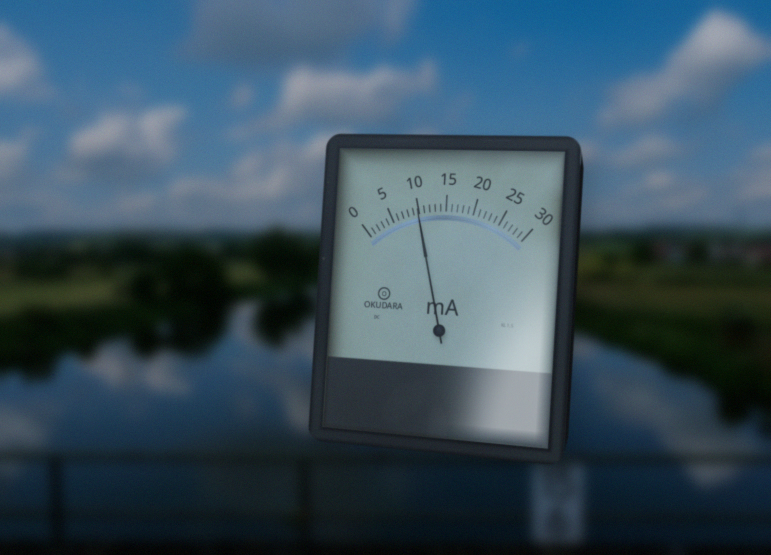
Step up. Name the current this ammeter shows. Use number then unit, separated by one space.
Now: 10 mA
